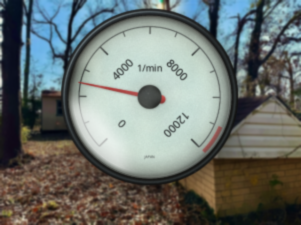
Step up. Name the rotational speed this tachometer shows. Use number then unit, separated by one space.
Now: 2500 rpm
